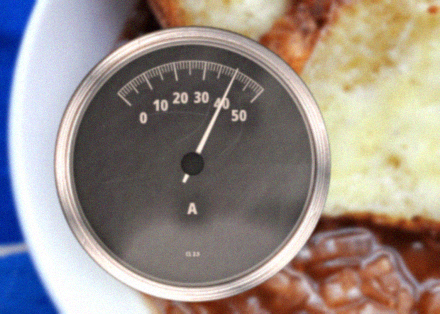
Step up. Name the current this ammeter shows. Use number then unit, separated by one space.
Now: 40 A
